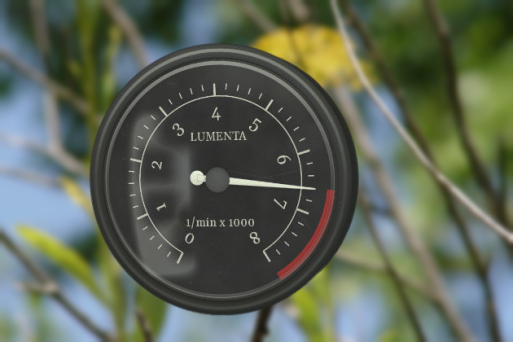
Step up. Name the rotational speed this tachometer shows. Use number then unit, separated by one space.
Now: 6600 rpm
